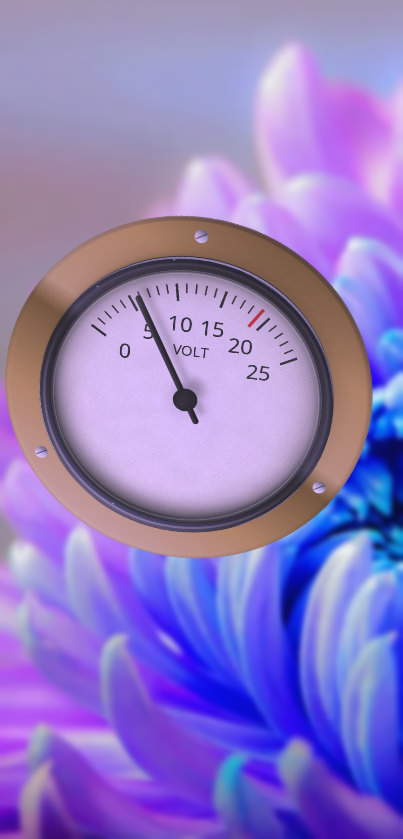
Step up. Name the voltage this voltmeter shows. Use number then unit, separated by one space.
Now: 6 V
